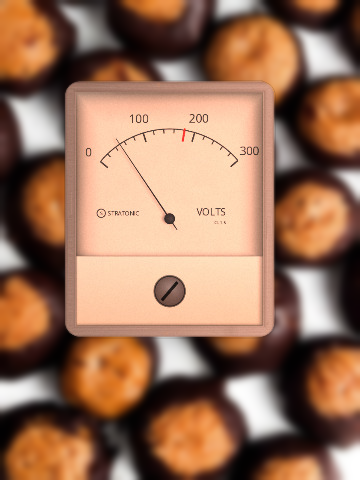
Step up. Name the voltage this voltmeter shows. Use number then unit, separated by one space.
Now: 50 V
